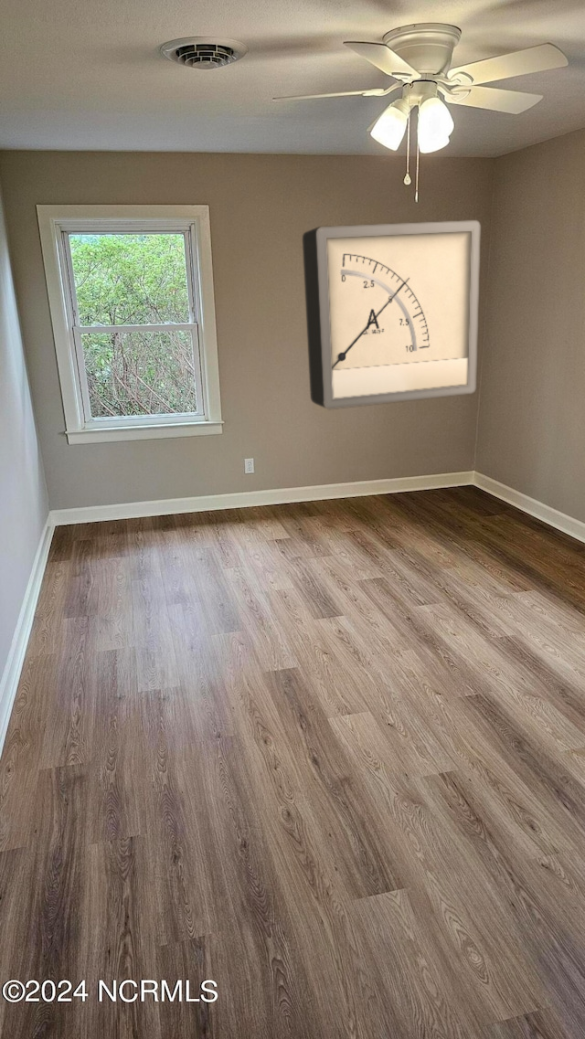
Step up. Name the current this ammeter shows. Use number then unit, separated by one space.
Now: 5 A
